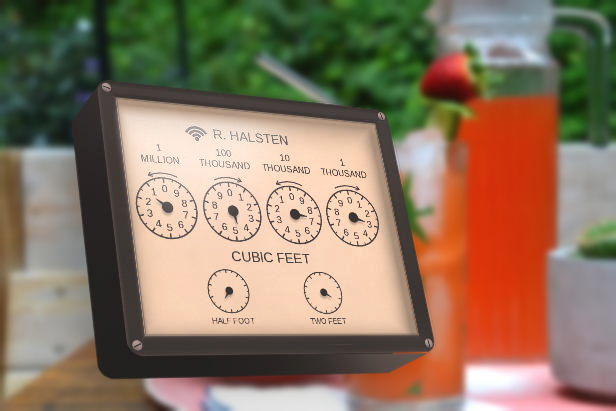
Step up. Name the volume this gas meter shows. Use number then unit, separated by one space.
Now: 147300 ft³
